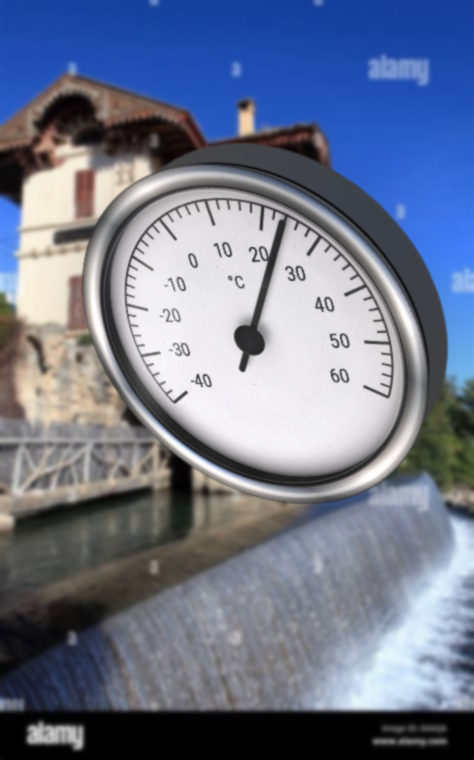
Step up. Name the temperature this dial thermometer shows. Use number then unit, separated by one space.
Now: 24 °C
